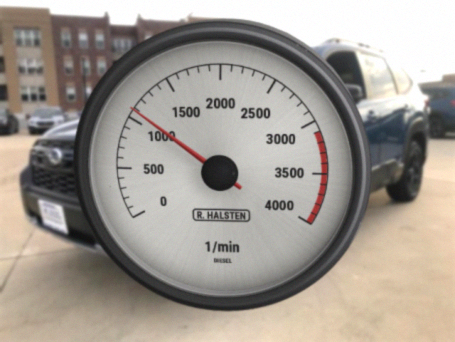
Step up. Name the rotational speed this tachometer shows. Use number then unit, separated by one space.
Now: 1100 rpm
